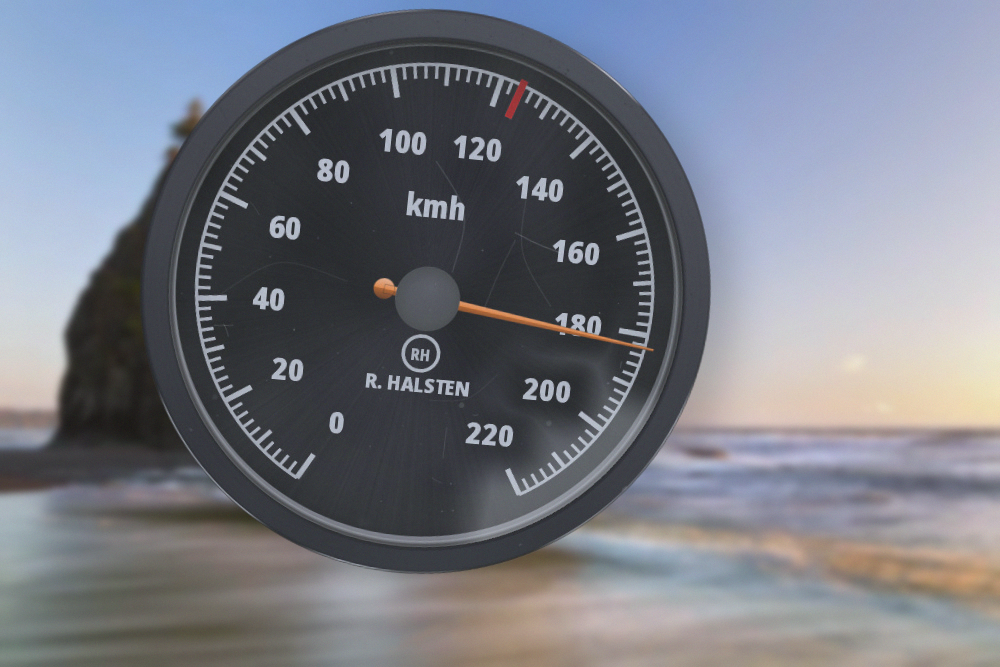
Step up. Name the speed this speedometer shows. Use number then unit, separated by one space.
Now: 182 km/h
